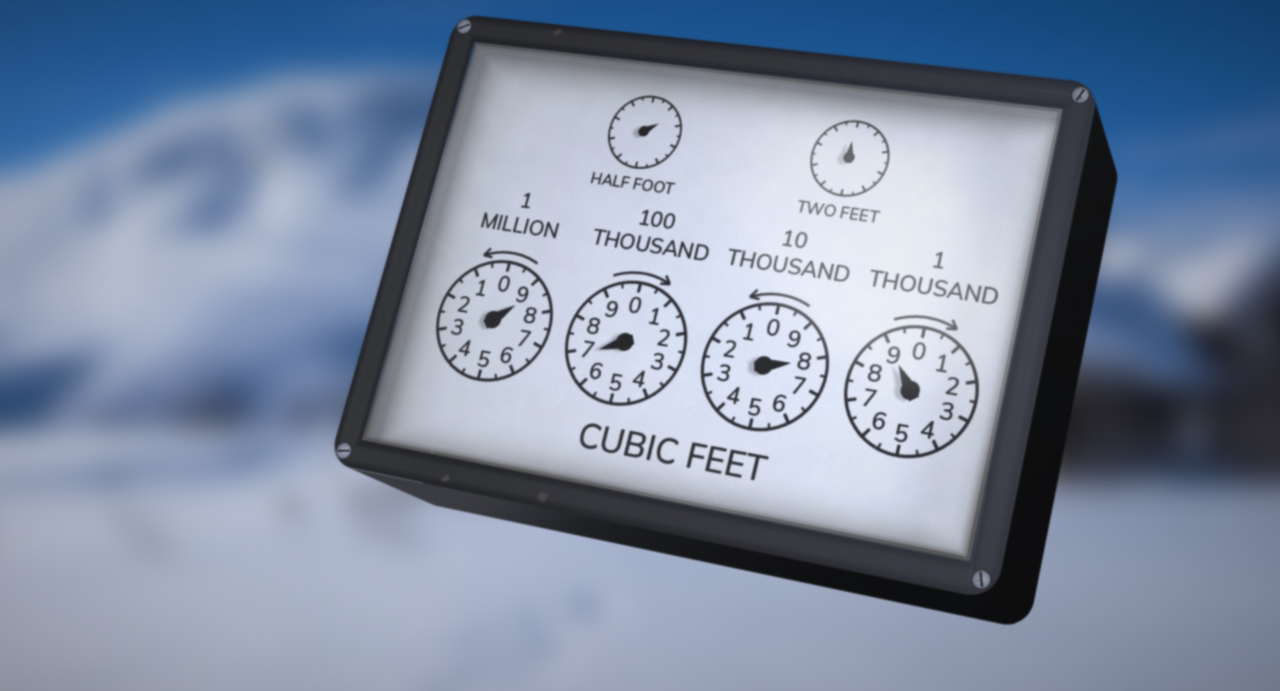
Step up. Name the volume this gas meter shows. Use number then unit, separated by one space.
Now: 867900 ft³
